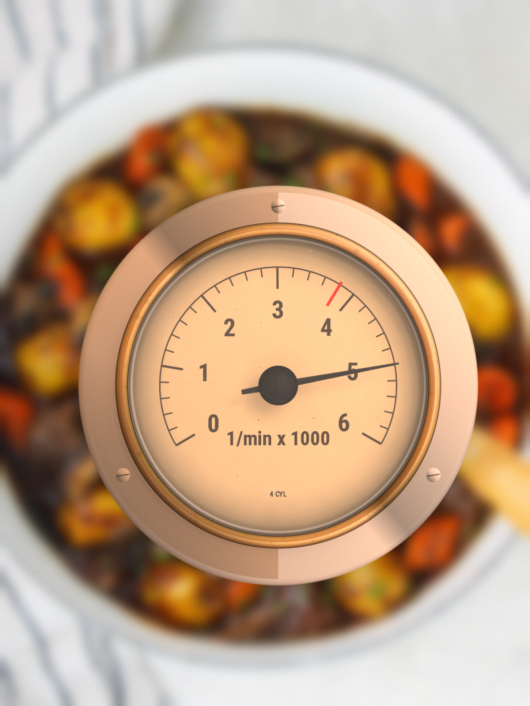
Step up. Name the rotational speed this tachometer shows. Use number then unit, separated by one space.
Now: 5000 rpm
